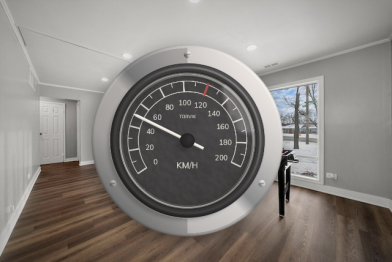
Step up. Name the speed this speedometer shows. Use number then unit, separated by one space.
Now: 50 km/h
